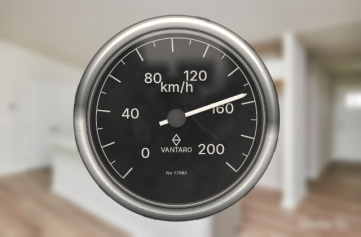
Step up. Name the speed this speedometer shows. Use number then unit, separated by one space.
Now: 155 km/h
